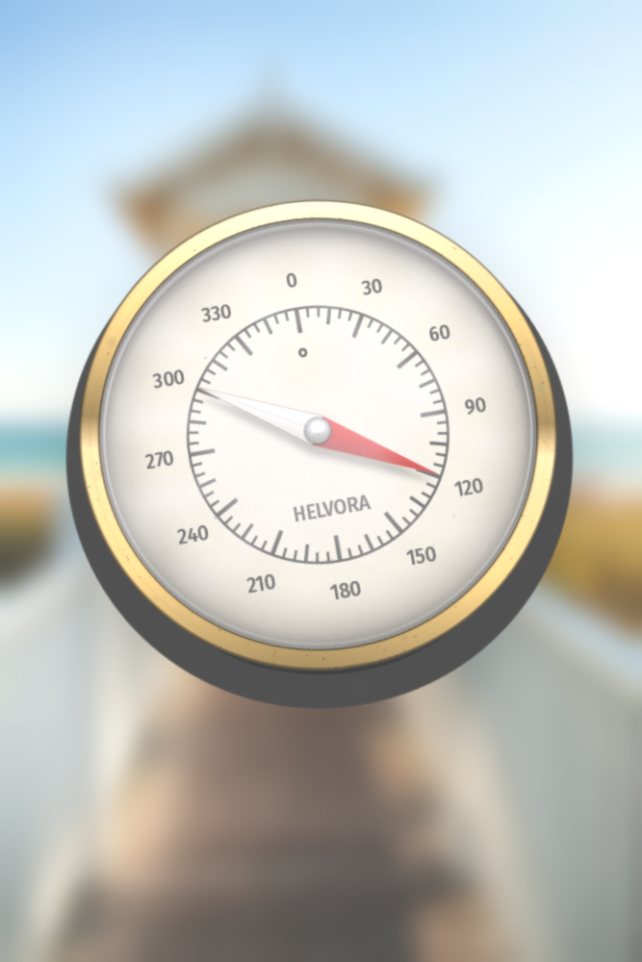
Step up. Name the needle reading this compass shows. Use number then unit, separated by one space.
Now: 120 °
